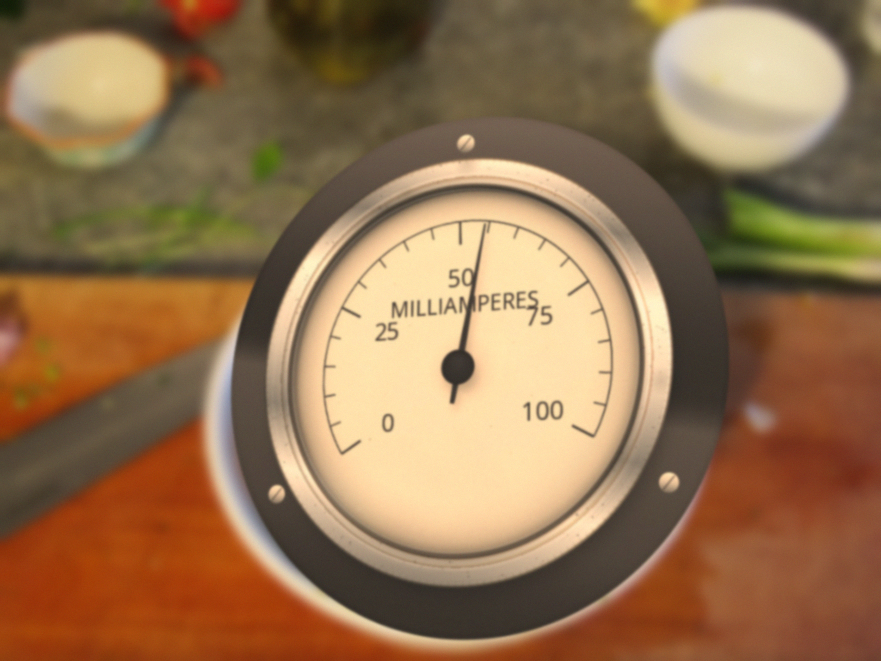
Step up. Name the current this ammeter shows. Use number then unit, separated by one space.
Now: 55 mA
